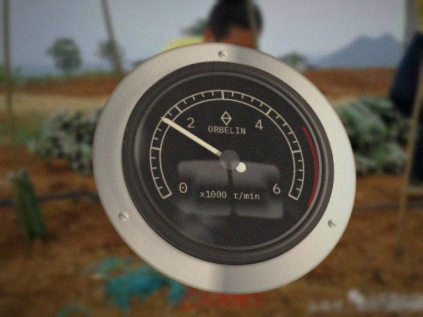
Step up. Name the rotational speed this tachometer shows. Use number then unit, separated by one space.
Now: 1600 rpm
